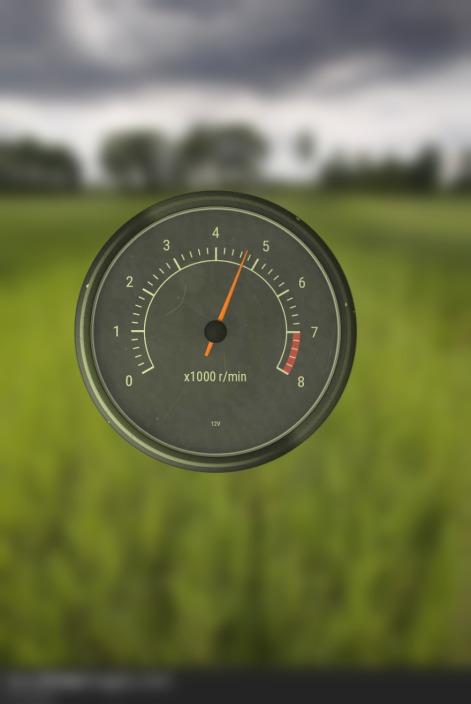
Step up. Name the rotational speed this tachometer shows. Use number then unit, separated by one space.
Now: 4700 rpm
